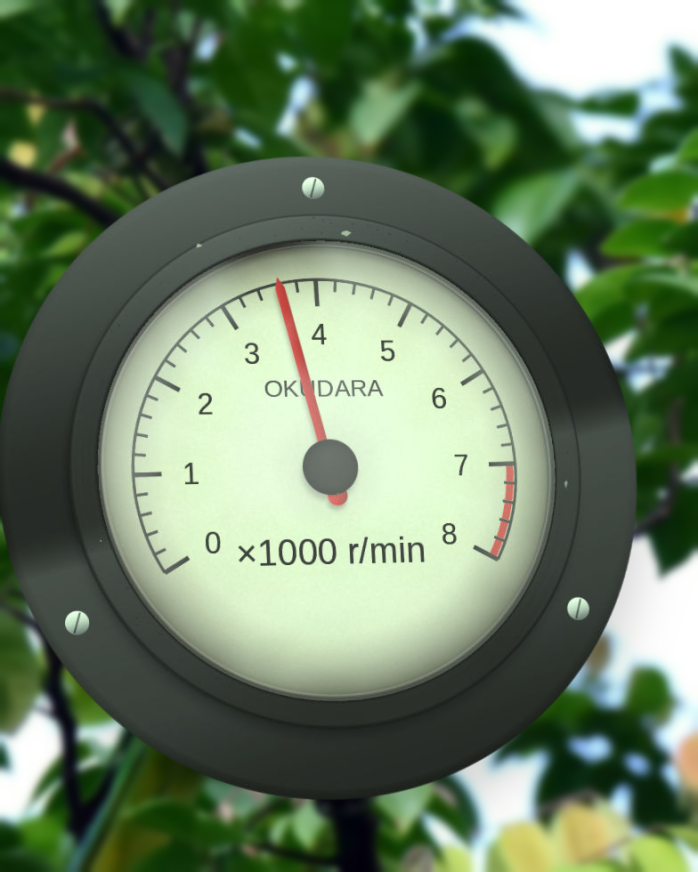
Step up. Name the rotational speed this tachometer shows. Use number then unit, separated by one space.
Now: 3600 rpm
